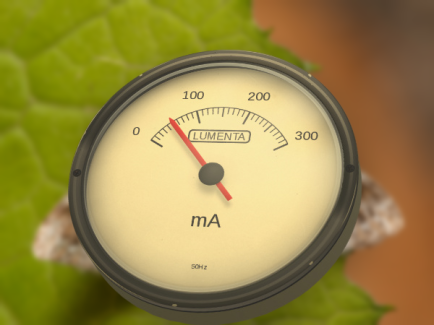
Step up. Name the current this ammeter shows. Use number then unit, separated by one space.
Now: 50 mA
